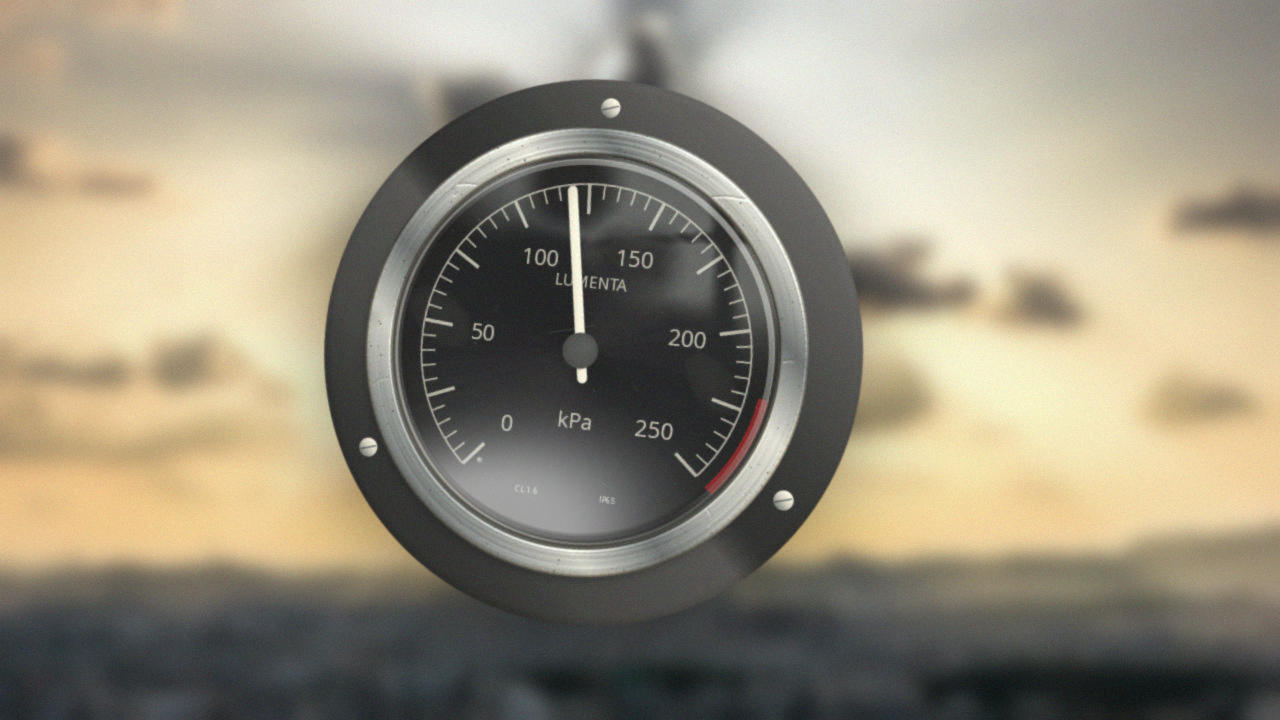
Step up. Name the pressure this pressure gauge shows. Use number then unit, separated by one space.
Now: 120 kPa
